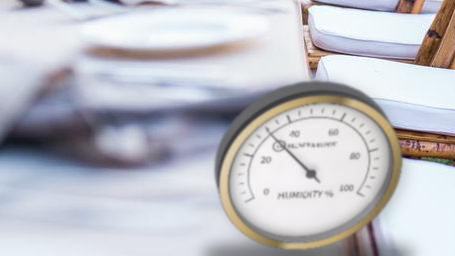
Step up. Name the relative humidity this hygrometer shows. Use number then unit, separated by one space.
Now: 32 %
